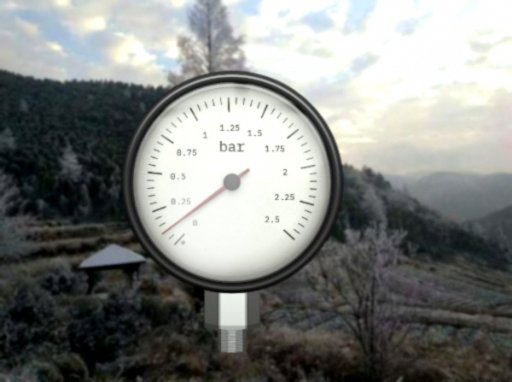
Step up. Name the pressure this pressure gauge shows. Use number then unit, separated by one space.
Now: 0.1 bar
